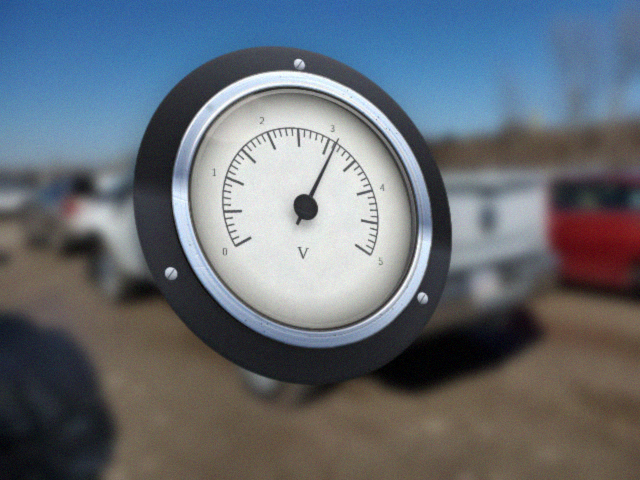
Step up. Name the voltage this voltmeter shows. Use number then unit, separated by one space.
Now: 3.1 V
